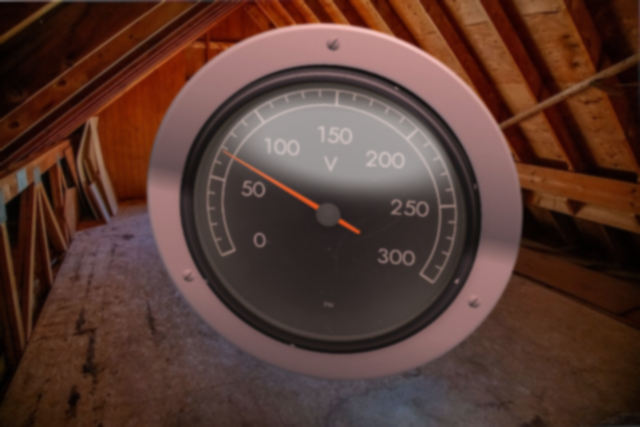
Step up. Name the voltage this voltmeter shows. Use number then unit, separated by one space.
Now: 70 V
